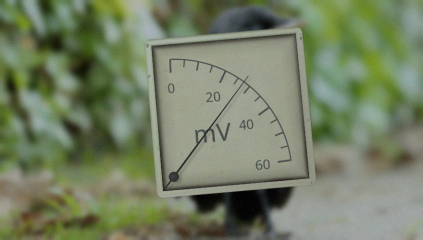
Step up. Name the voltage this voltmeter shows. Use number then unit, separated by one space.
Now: 27.5 mV
